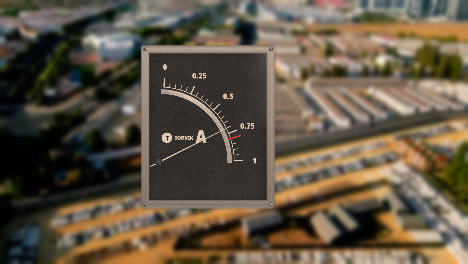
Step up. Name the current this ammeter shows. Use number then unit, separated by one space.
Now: 0.7 A
